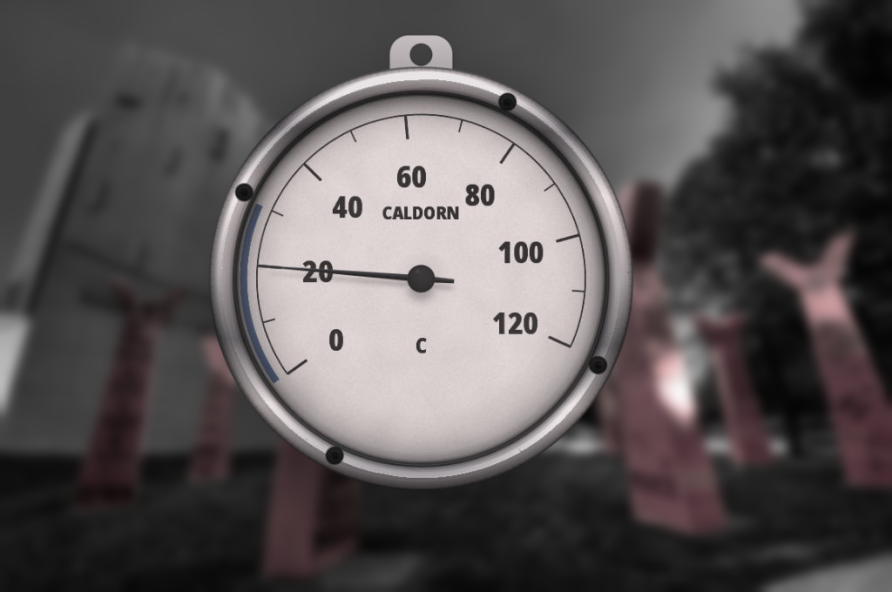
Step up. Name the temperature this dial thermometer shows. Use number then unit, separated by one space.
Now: 20 °C
